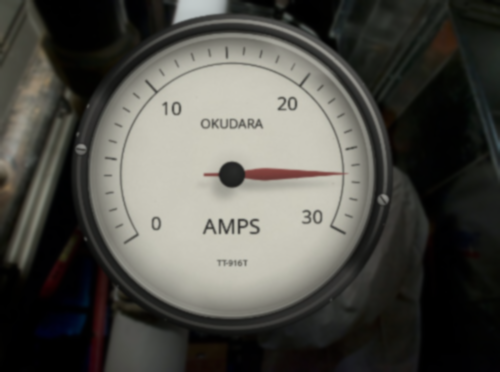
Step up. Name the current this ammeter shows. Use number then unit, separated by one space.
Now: 26.5 A
